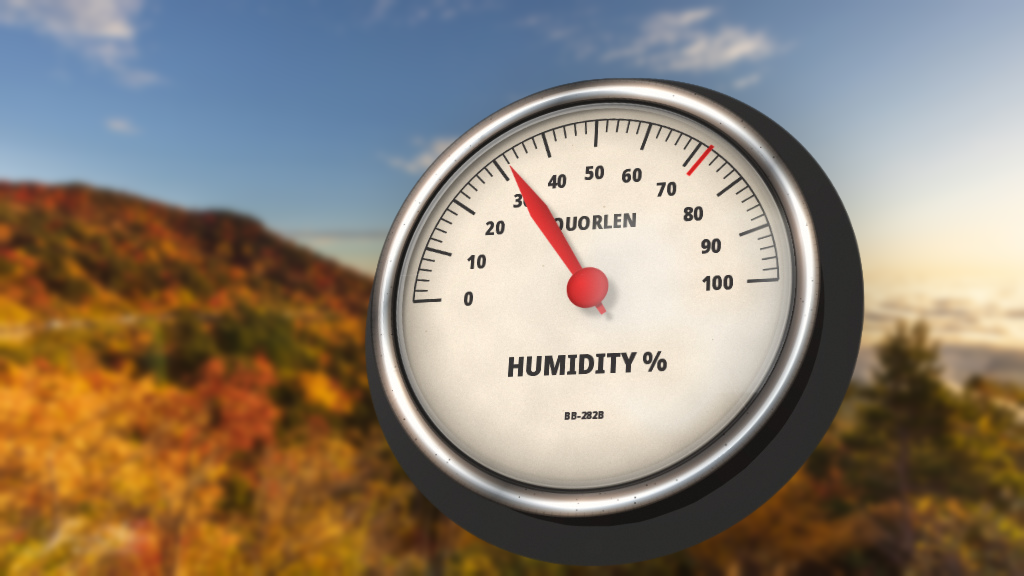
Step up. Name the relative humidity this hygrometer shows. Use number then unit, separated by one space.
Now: 32 %
